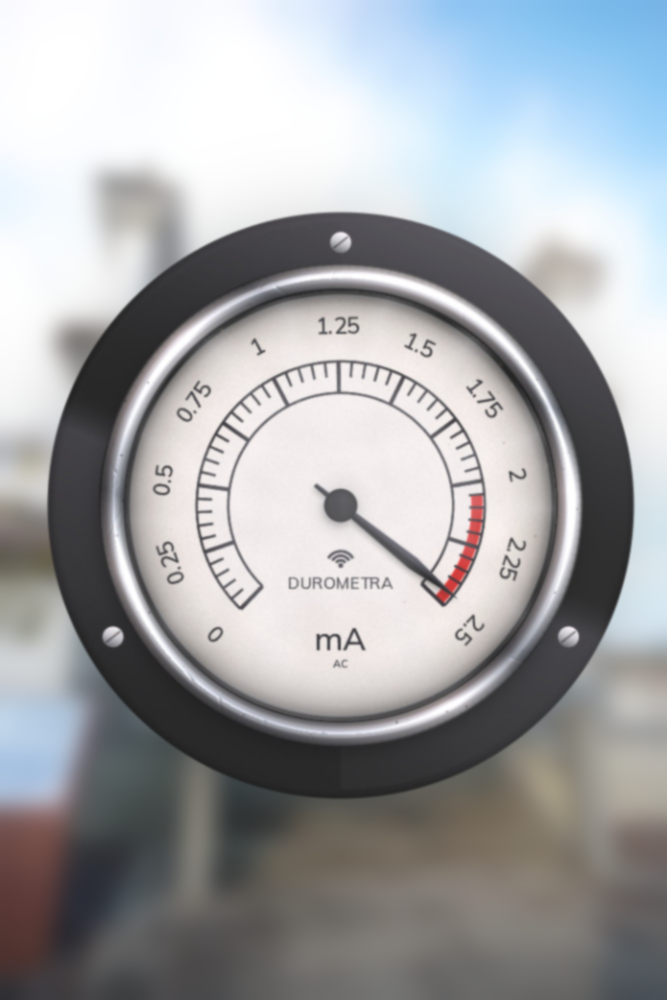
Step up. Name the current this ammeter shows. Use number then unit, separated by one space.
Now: 2.45 mA
